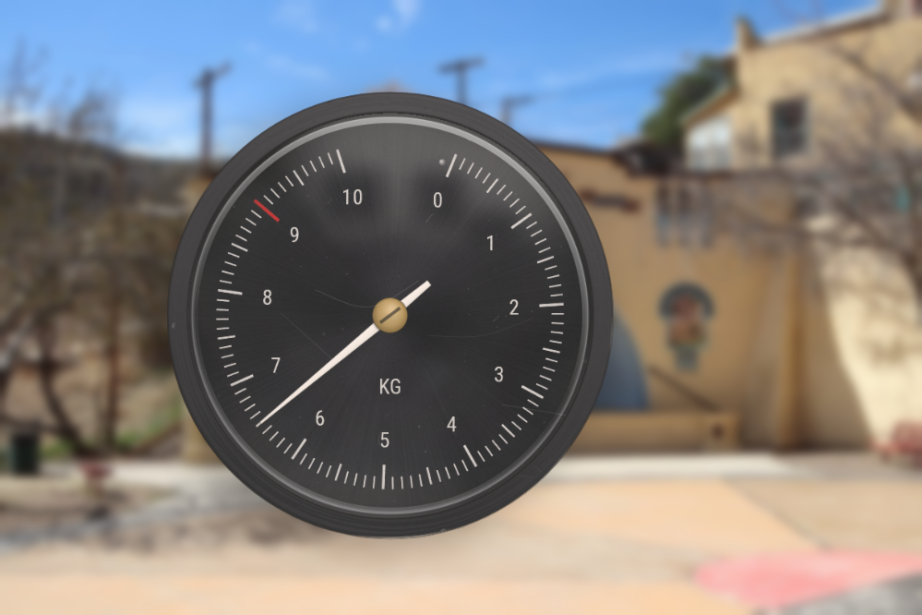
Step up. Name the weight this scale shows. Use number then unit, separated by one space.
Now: 6.5 kg
